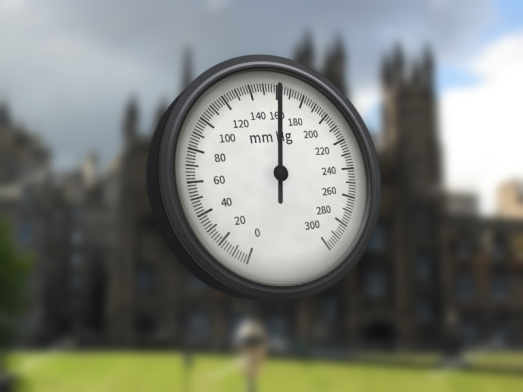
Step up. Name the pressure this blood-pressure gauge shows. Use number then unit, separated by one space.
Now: 160 mmHg
